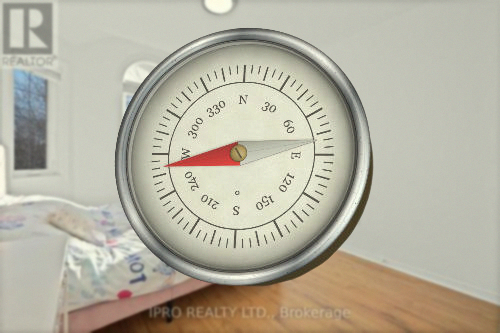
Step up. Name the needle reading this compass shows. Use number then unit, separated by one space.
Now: 260 °
